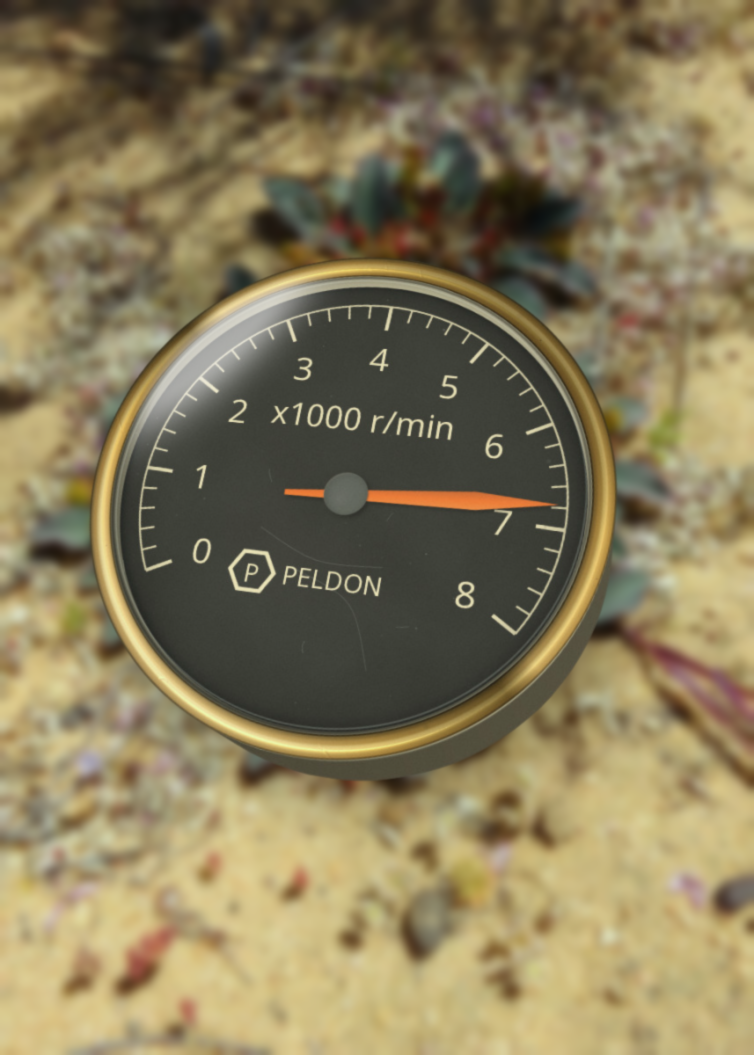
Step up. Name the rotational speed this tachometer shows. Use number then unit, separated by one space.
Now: 6800 rpm
